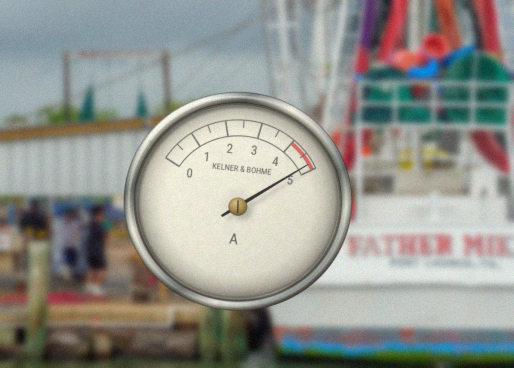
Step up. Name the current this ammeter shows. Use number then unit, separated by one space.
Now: 4.75 A
